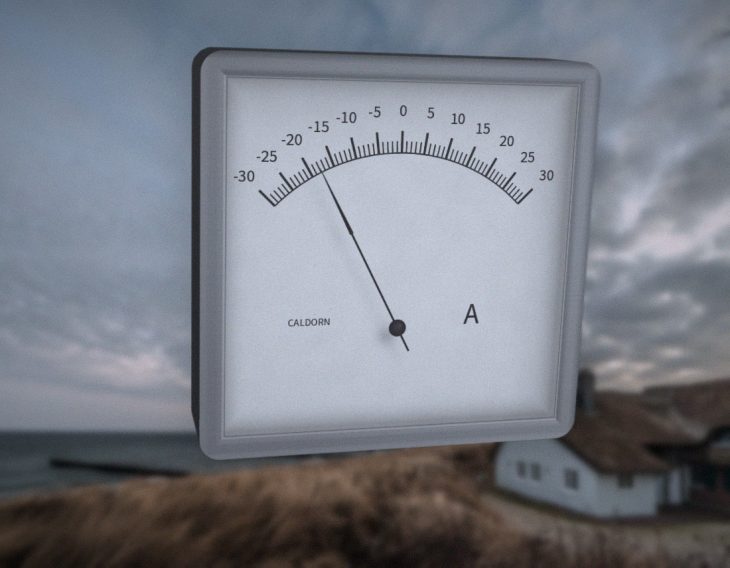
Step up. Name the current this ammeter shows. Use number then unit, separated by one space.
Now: -18 A
